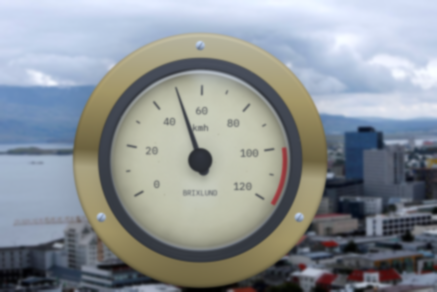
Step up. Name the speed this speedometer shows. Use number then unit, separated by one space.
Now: 50 km/h
